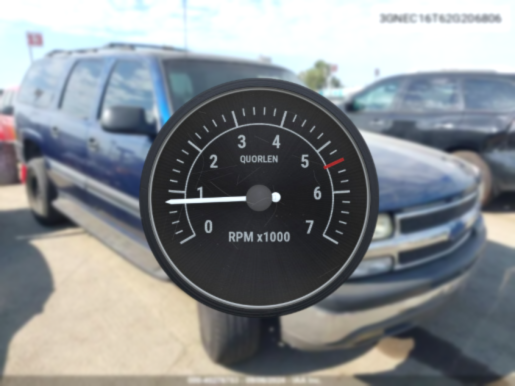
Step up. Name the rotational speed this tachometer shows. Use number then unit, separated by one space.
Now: 800 rpm
